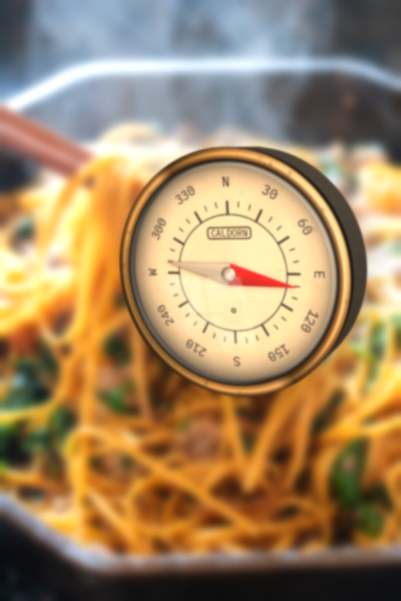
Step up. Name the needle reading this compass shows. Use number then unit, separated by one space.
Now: 100 °
